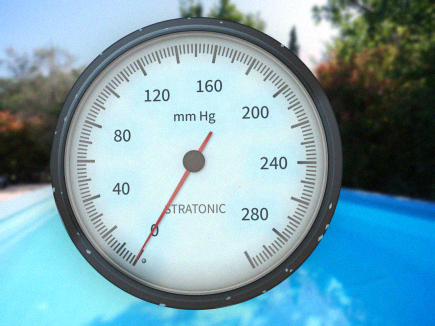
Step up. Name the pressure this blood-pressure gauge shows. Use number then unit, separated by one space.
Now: 0 mmHg
